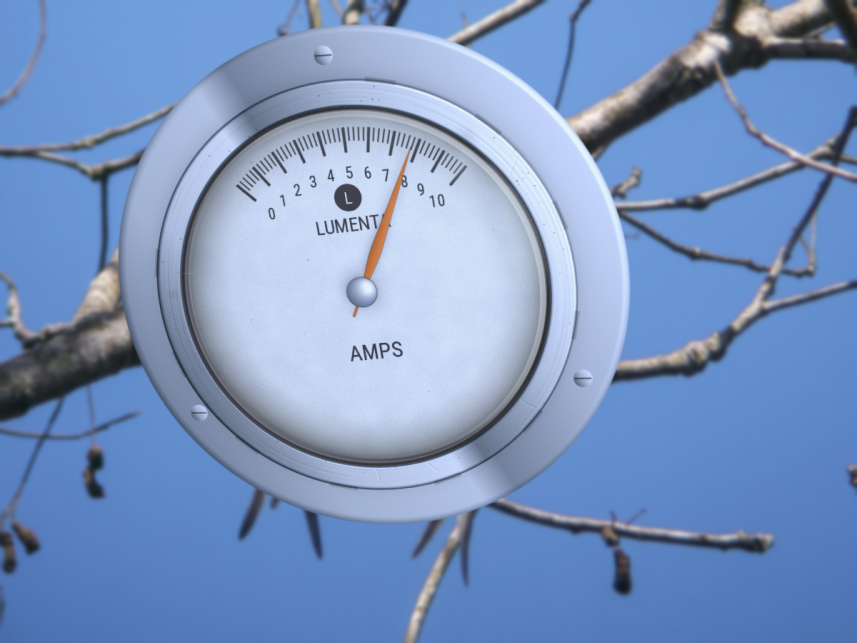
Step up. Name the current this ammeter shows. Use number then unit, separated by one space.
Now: 7.8 A
